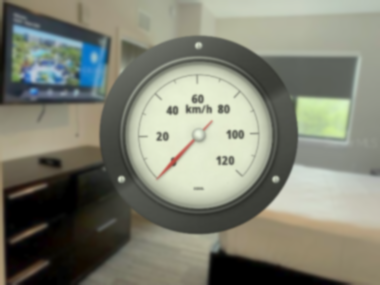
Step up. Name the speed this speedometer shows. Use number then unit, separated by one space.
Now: 0 km/h
